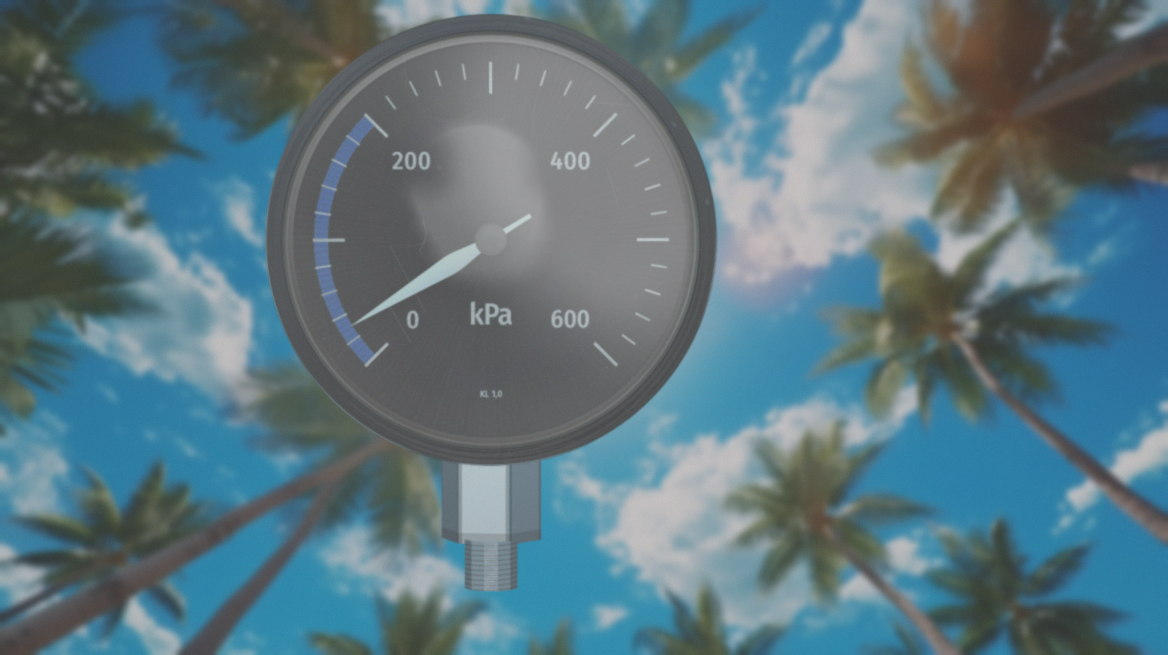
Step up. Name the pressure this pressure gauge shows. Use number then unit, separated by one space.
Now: 30 kPa
